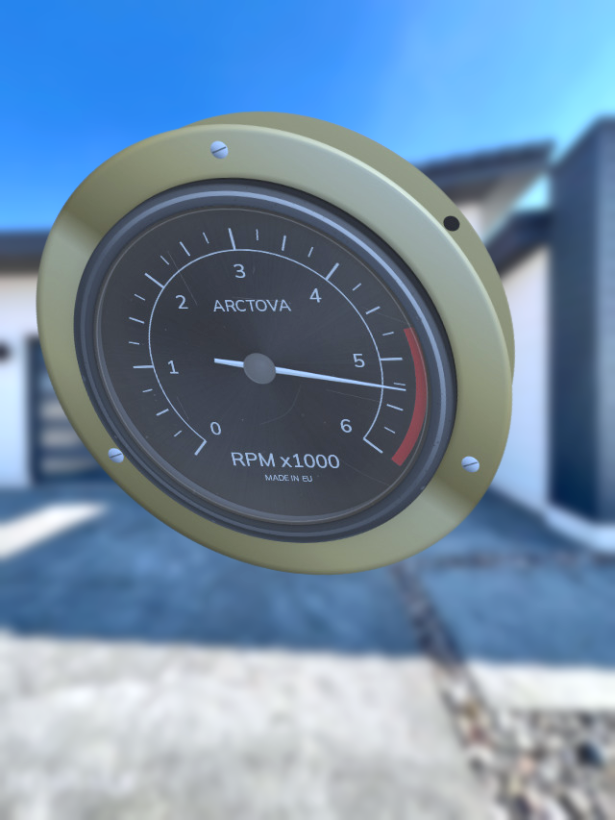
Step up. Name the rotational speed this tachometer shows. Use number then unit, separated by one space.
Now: 5250 rpm
